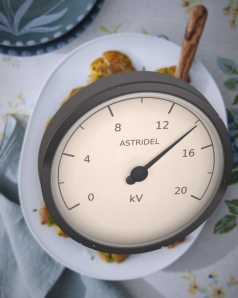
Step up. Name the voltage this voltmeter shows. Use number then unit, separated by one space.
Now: 14 kV
